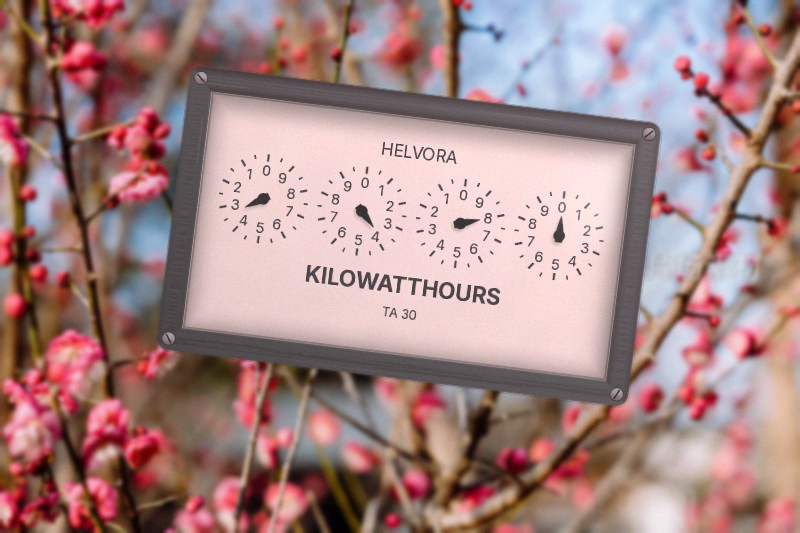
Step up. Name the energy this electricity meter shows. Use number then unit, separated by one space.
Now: 3380 kWh
